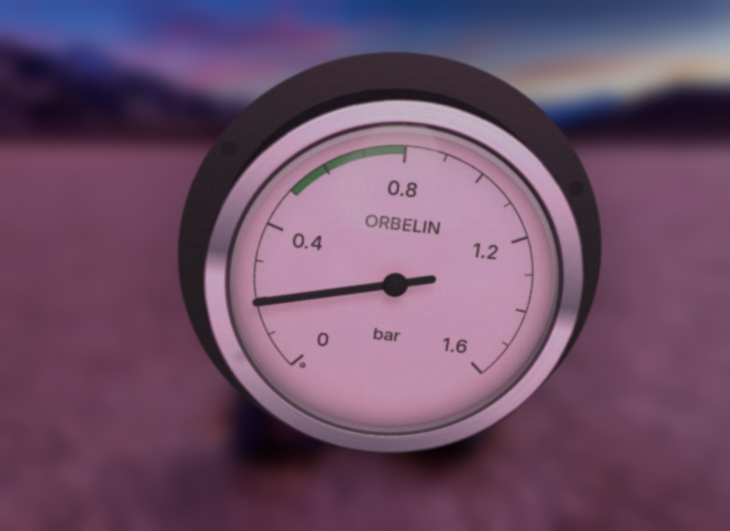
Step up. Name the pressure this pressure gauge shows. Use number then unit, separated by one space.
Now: 0.2 bar
